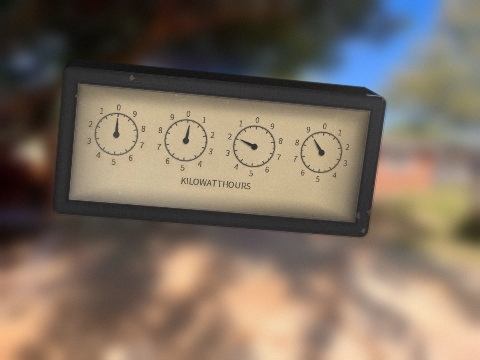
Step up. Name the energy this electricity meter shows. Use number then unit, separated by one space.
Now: 19 kWh
